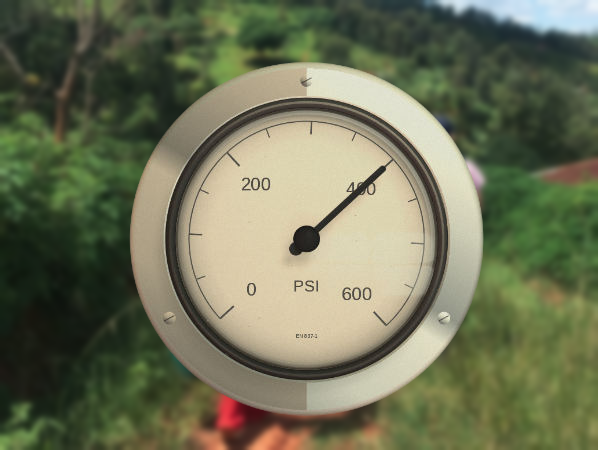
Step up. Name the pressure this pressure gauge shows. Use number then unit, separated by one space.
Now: 400 psi
